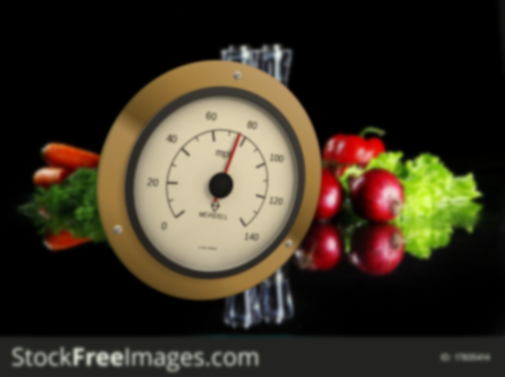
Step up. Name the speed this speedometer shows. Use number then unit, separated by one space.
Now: 75 mph
